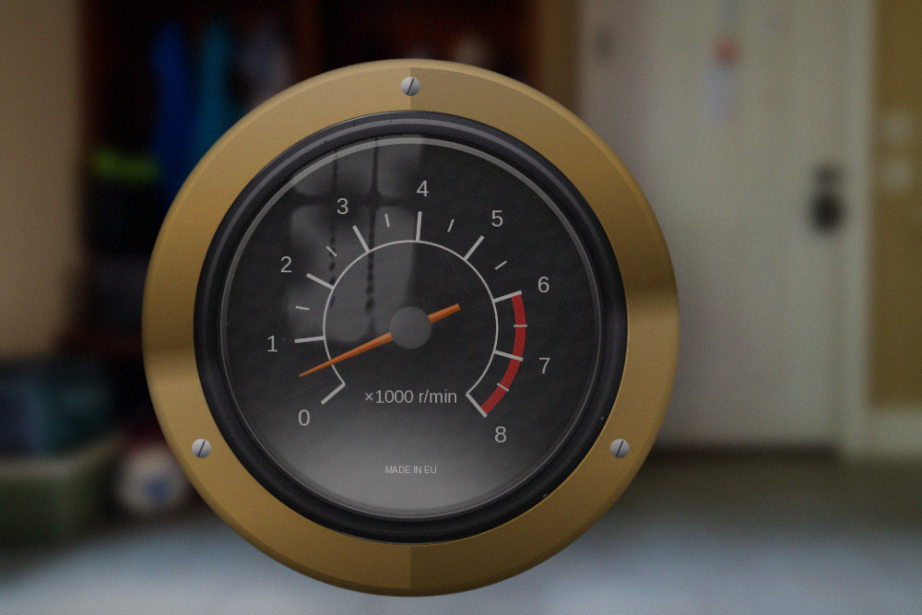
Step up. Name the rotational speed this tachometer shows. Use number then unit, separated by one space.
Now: 500 rpm
